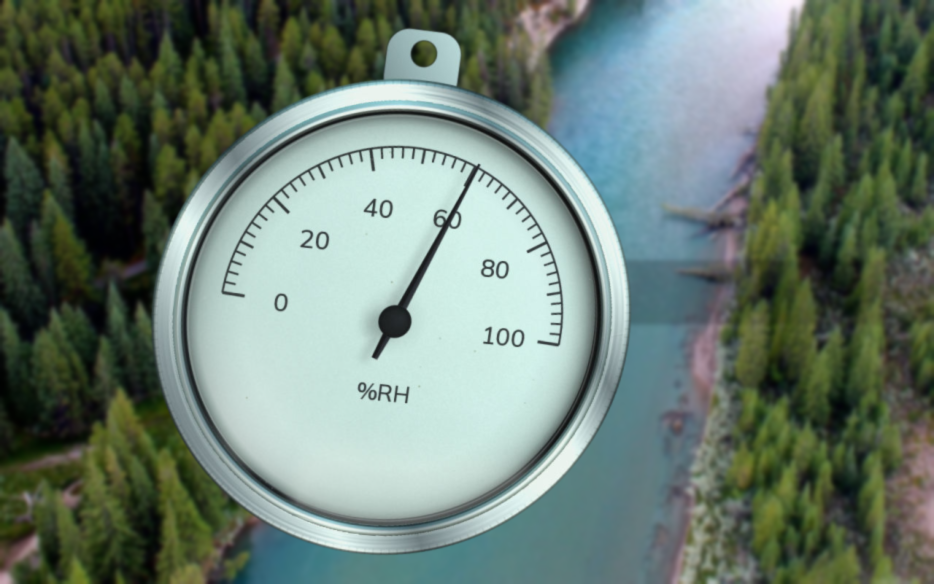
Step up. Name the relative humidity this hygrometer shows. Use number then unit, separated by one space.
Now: 60 %
